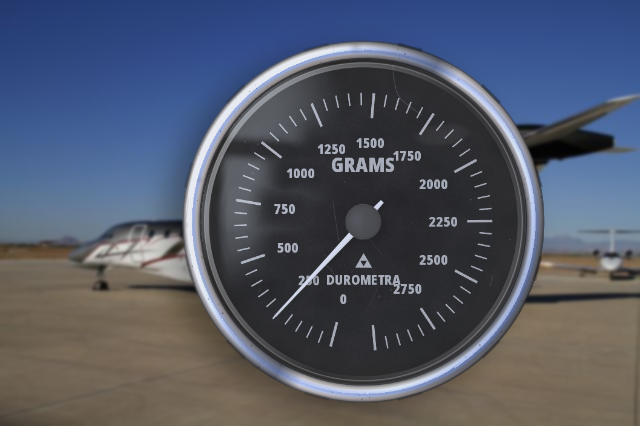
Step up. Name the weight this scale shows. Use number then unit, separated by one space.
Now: 250 g
